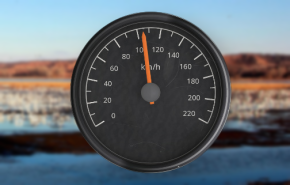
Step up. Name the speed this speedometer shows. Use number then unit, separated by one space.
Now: 105 km/h
